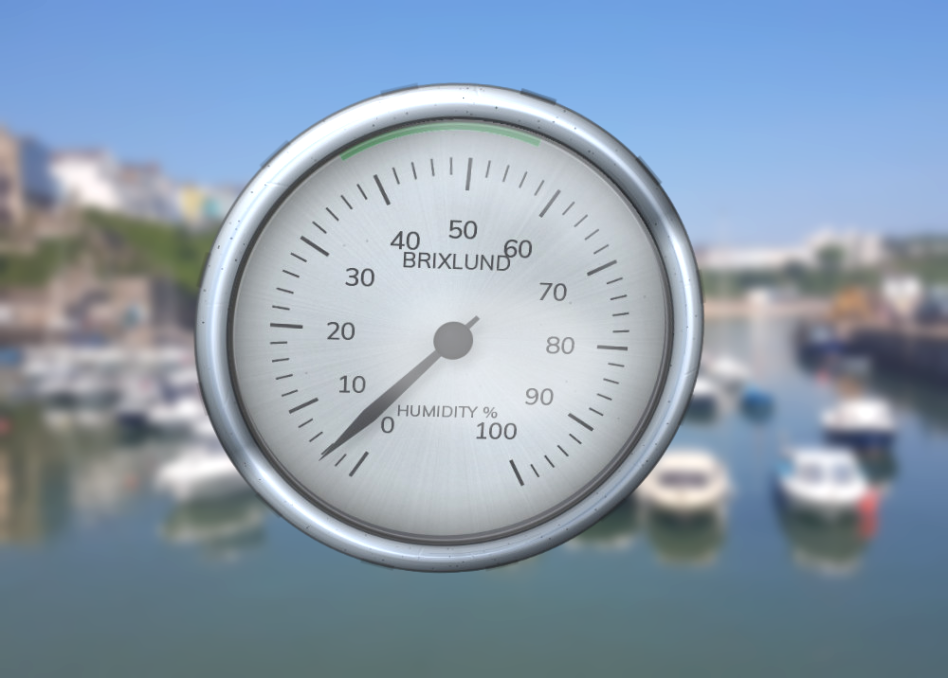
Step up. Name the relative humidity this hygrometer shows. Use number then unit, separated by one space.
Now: 4 %
